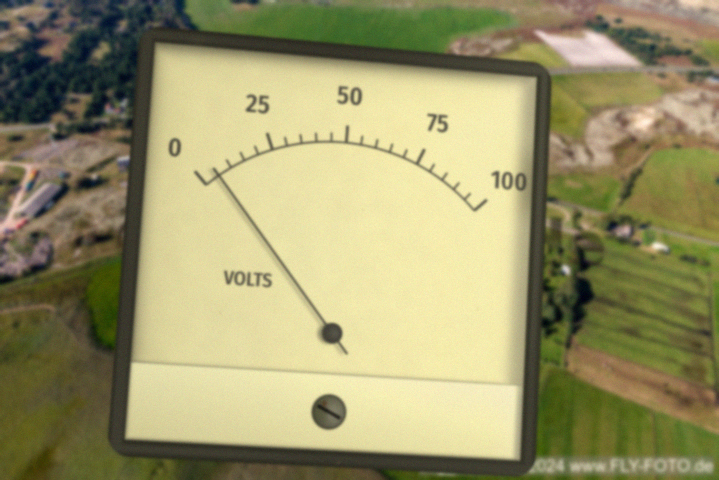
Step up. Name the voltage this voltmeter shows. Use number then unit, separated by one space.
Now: 5 V
